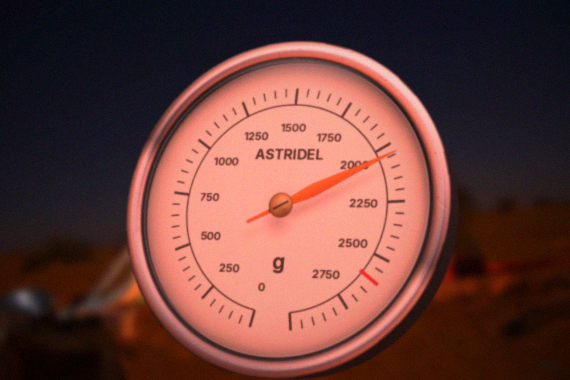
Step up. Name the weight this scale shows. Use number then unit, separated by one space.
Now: 2050 g
